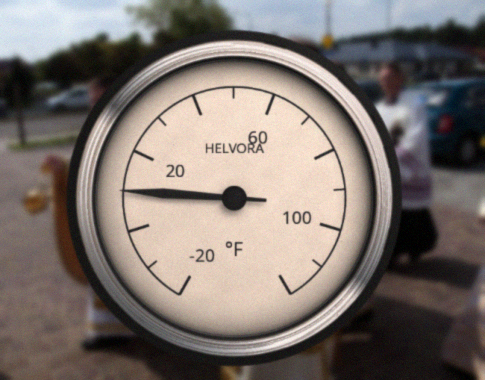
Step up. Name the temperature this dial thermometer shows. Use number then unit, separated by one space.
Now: 10 °F
